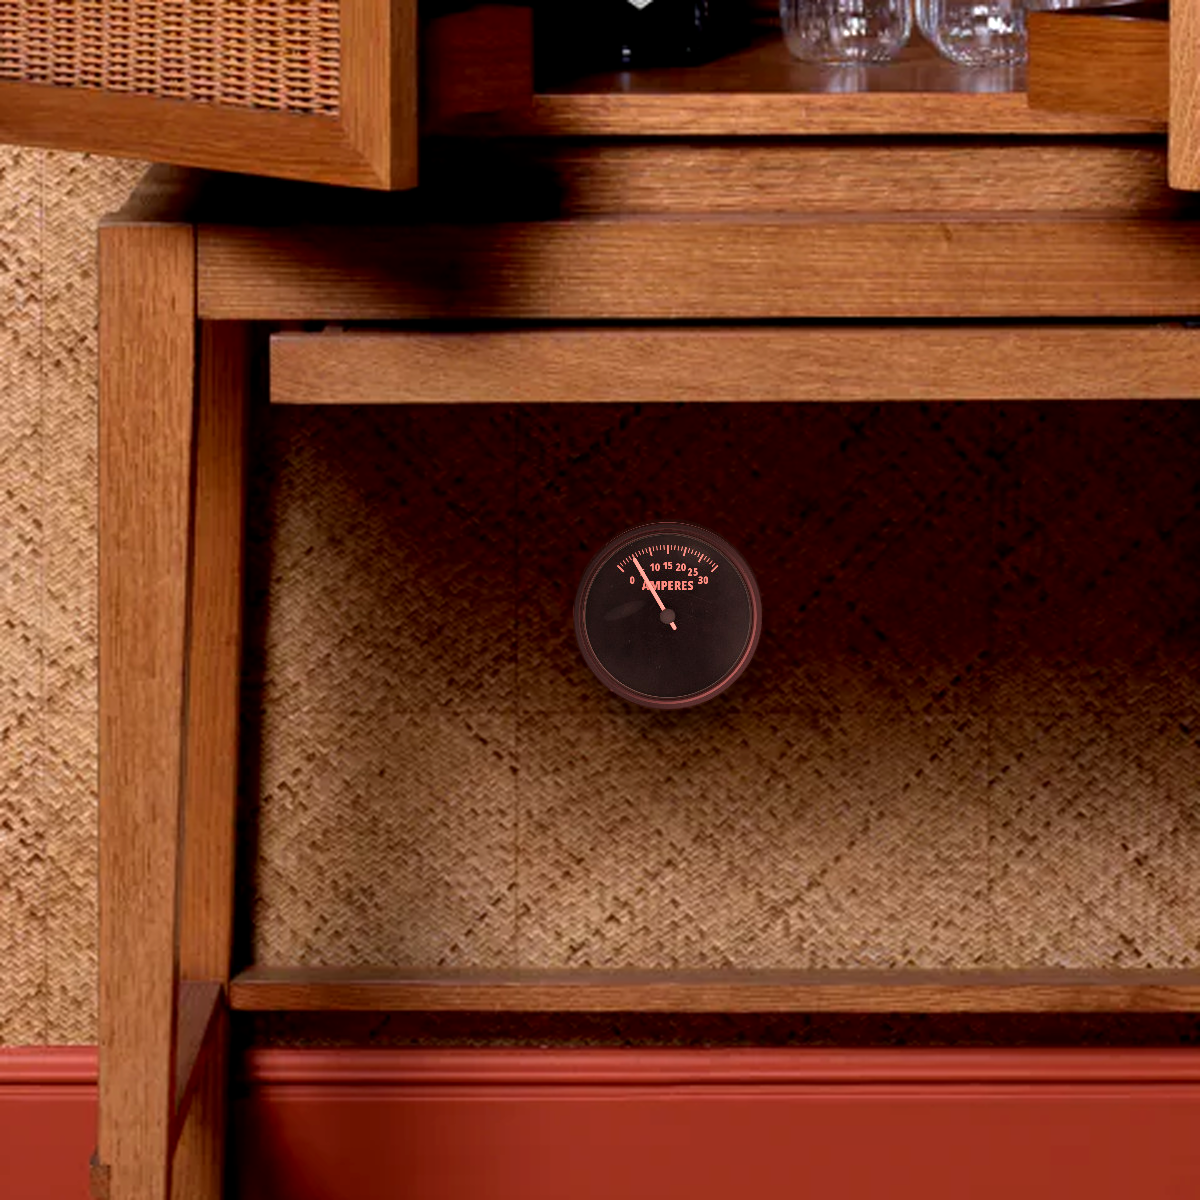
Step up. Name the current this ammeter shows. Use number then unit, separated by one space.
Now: 5 A
